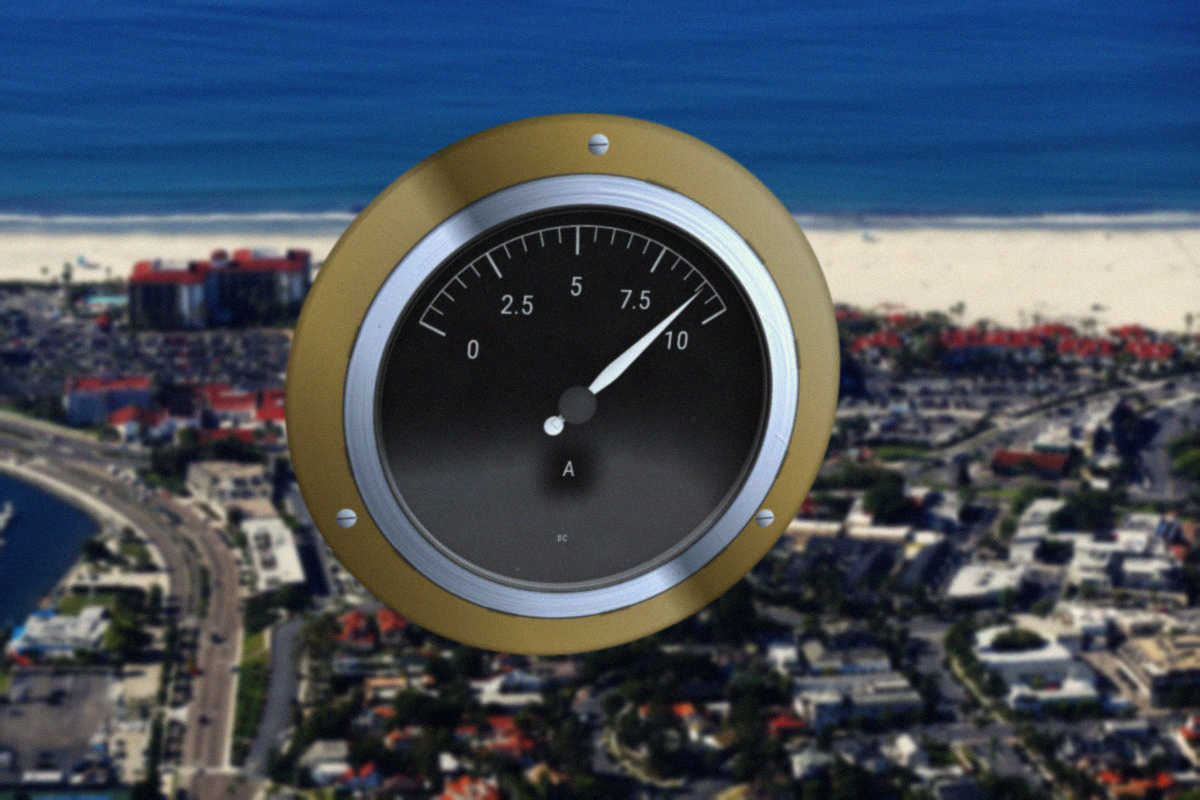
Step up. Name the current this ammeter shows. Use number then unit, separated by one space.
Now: 9 A
